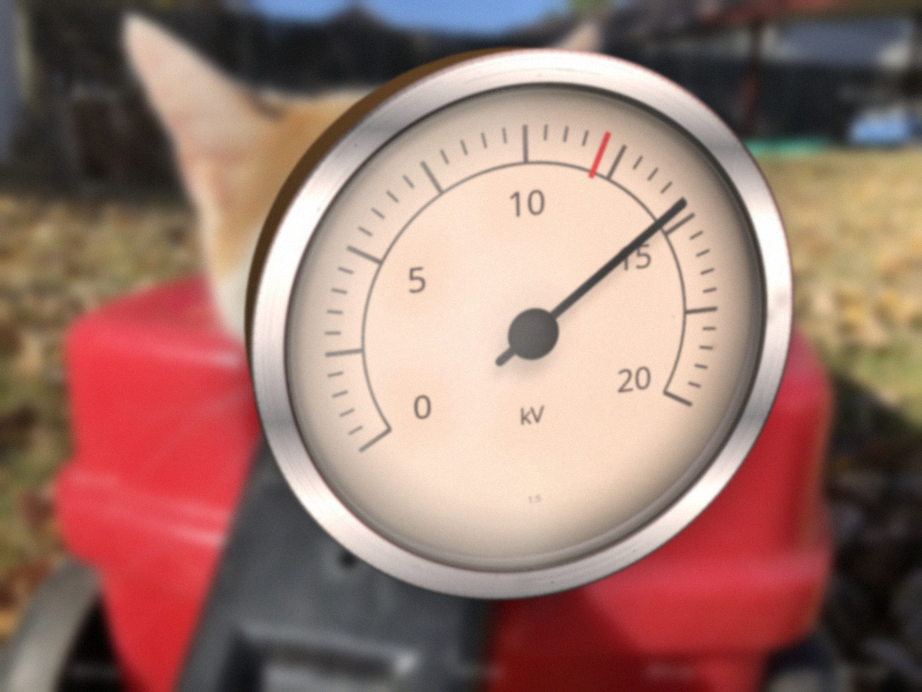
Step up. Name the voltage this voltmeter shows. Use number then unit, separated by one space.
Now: 14.5 kV
